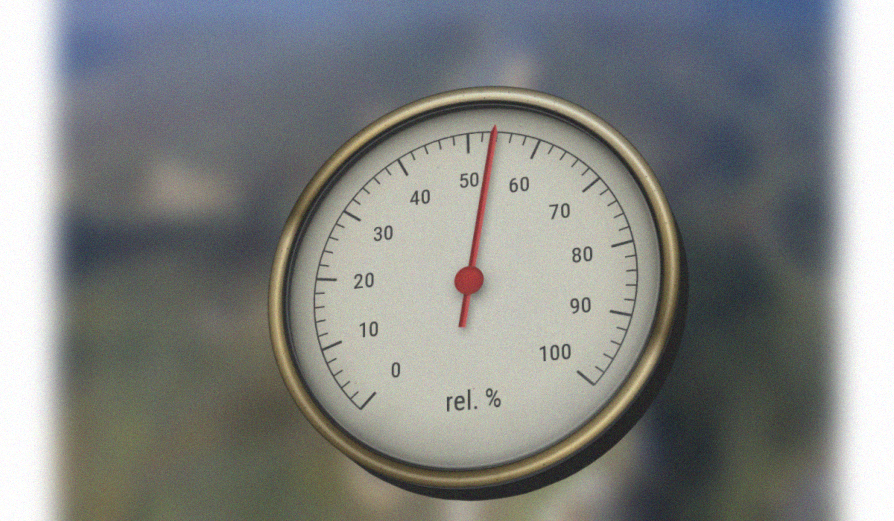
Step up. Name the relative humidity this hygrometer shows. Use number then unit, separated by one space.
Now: 54 %
